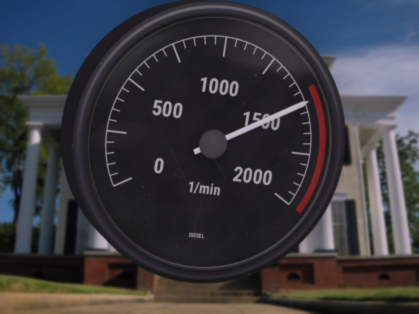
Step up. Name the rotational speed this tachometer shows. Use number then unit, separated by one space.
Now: 1500 rpm
